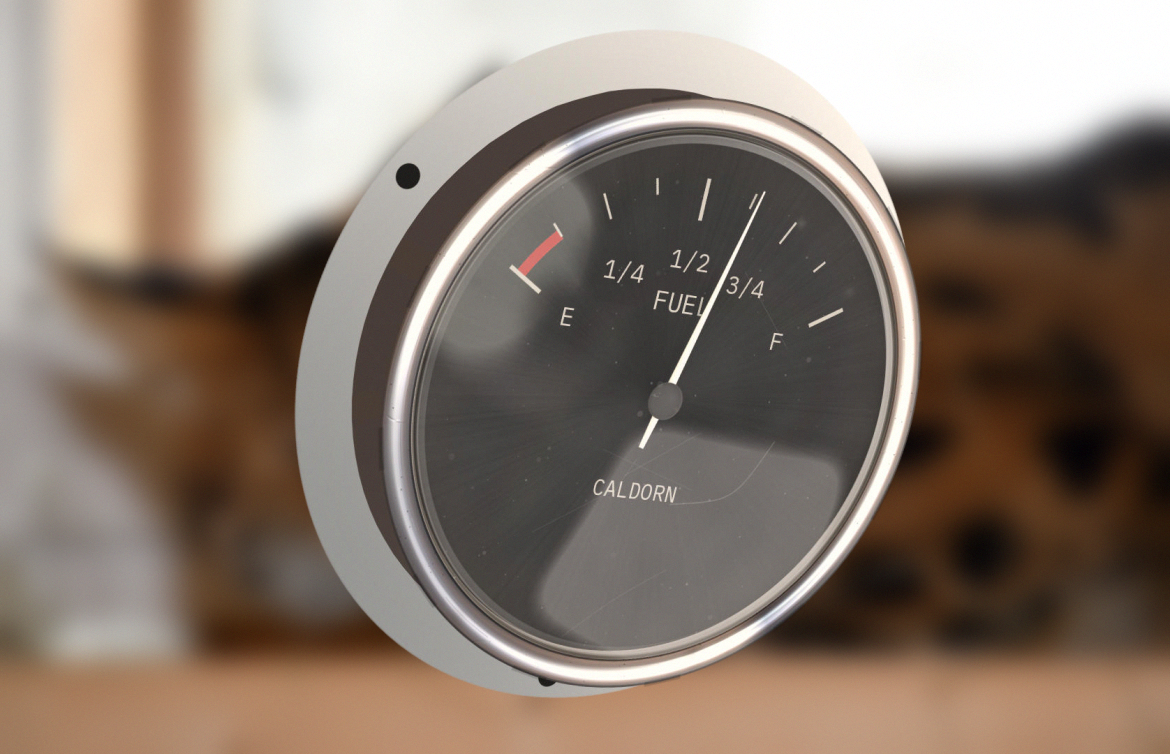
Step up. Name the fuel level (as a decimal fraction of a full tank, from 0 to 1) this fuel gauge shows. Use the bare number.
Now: 0.625
